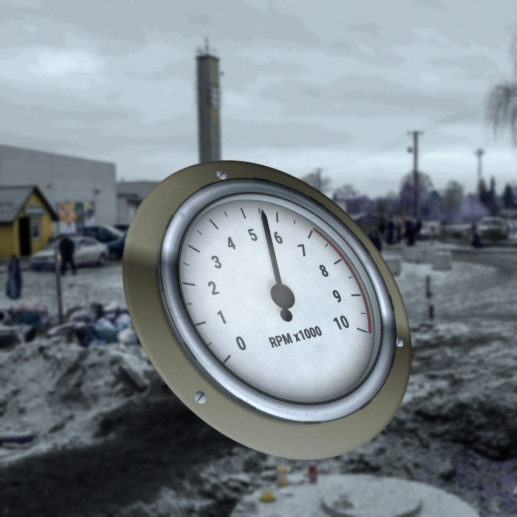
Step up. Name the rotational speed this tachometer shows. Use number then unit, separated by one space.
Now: 5500 rpm
